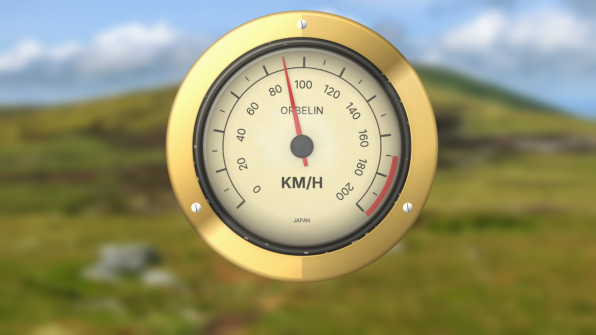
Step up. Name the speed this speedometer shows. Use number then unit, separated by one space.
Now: 90 km/h
